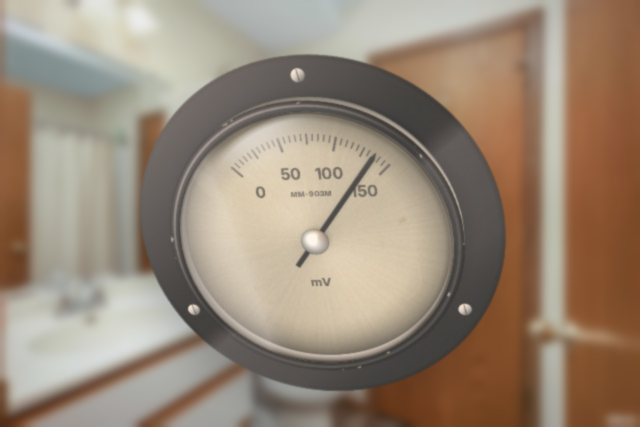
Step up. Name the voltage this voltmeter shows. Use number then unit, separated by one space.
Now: 135 mV
